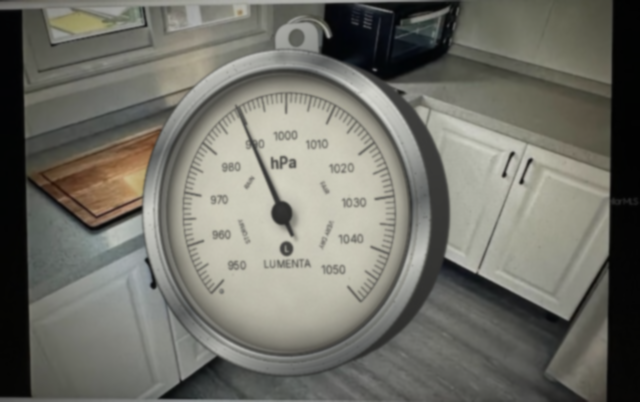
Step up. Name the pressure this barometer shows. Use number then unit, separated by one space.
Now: 990 hPa
